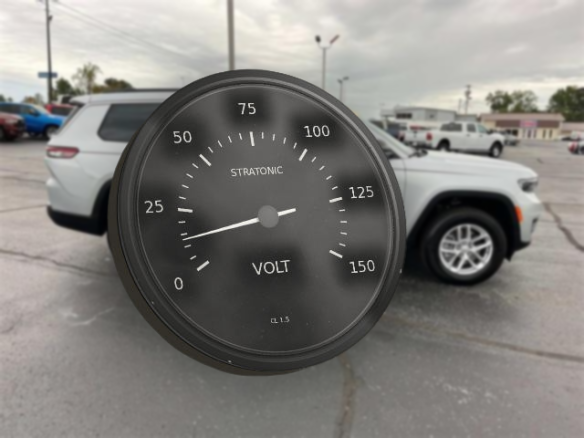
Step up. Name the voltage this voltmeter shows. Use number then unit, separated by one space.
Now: 12.5 V
